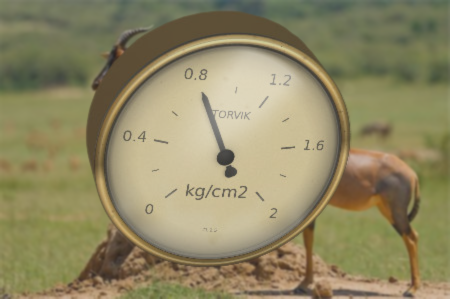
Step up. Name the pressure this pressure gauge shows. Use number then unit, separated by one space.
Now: 0.8 kg/cm²
